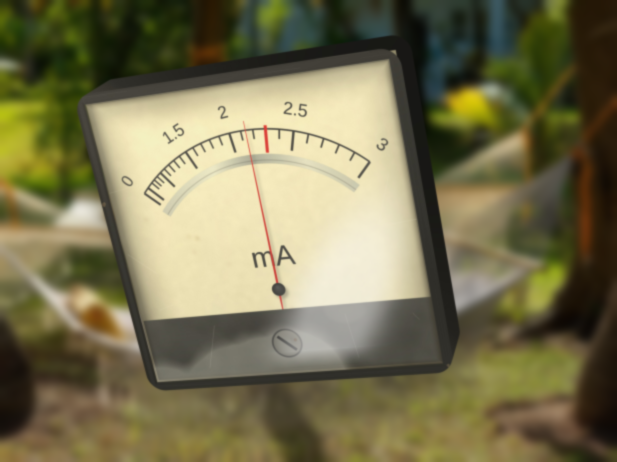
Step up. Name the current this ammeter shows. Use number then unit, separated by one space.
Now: 2.15 mA
